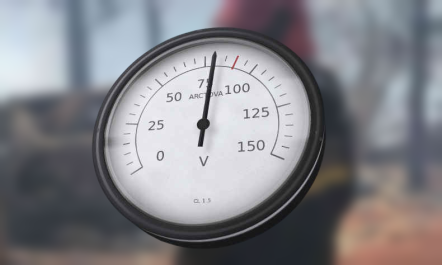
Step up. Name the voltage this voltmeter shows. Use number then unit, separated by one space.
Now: 80 V
